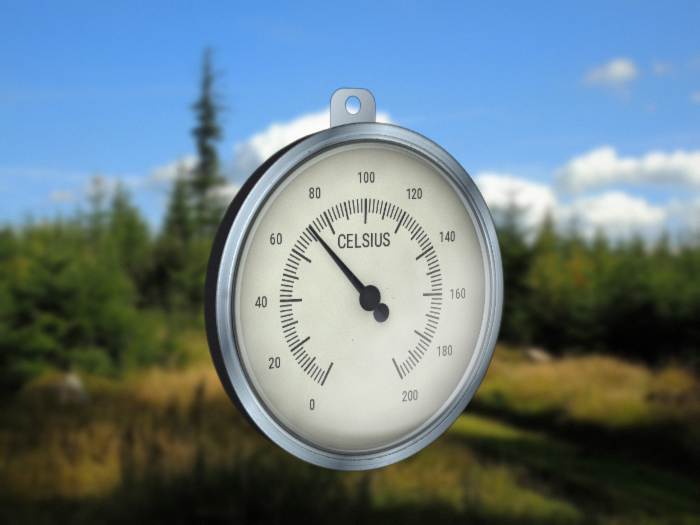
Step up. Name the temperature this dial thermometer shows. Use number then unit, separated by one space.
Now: 70 °C
